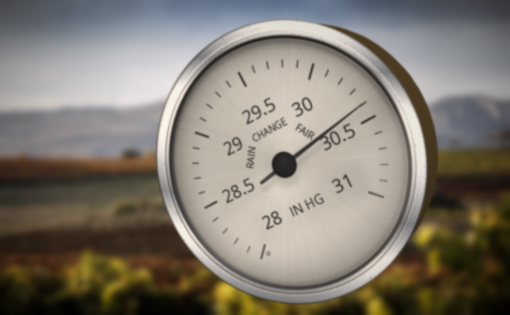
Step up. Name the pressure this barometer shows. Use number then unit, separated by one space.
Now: 30.4 inHg
